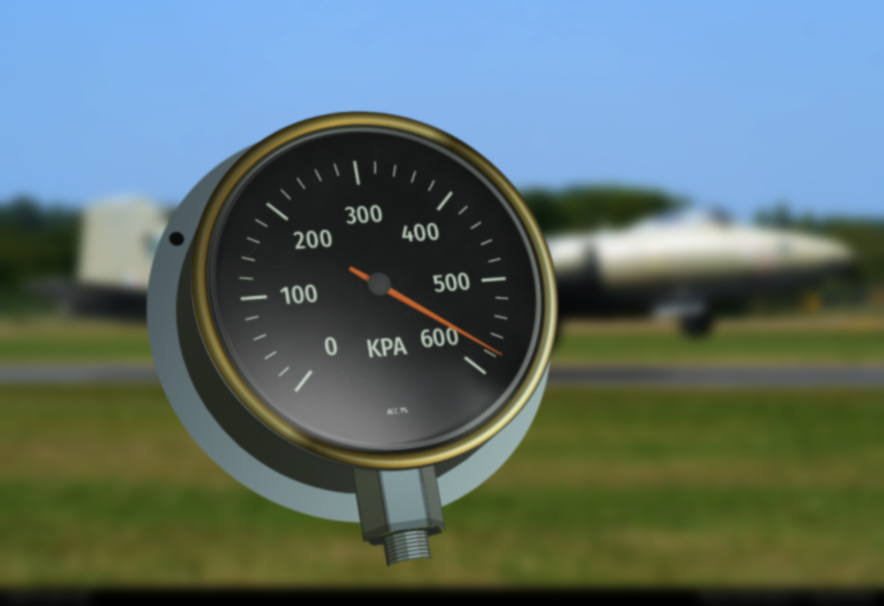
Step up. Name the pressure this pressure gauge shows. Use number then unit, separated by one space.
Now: 580 kPa
